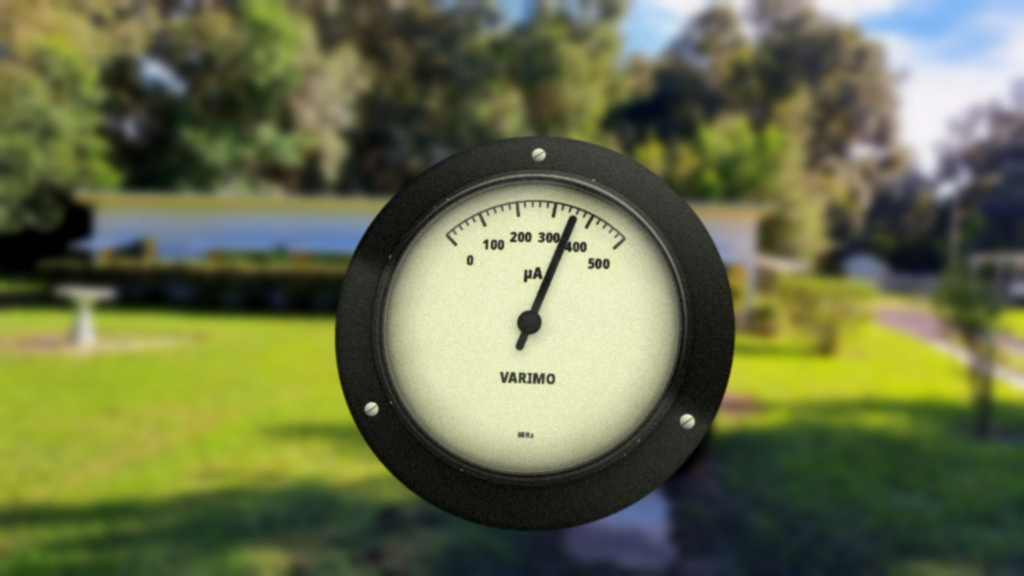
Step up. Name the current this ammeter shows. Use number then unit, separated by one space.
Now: 360 µA
